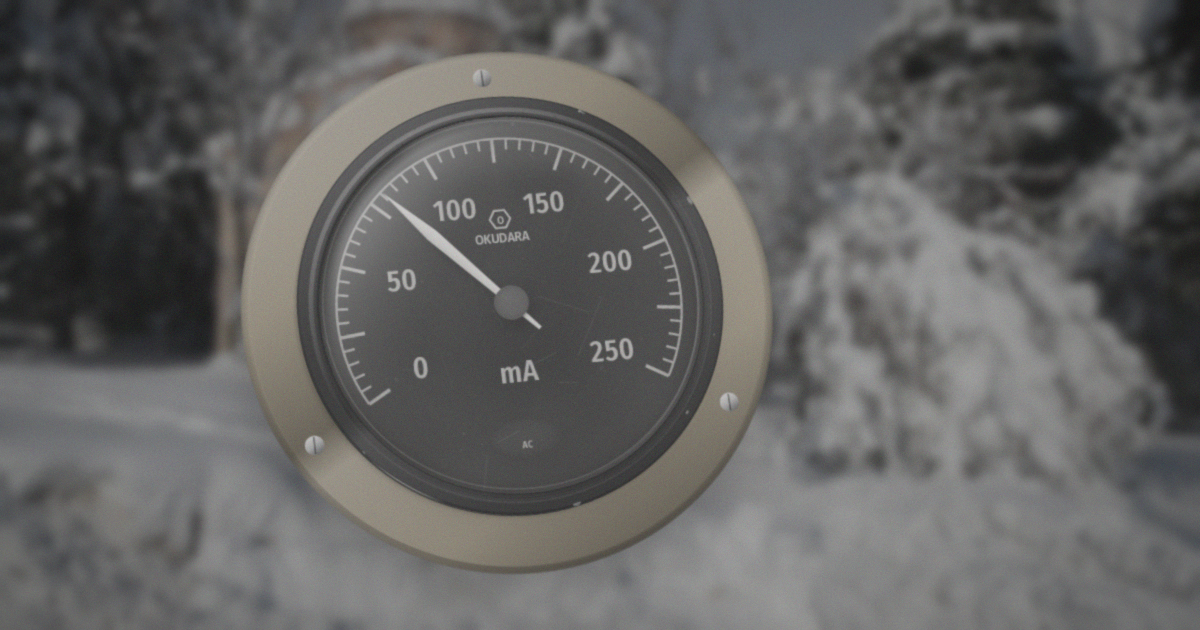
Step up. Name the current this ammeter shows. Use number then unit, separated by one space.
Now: 80 mA
